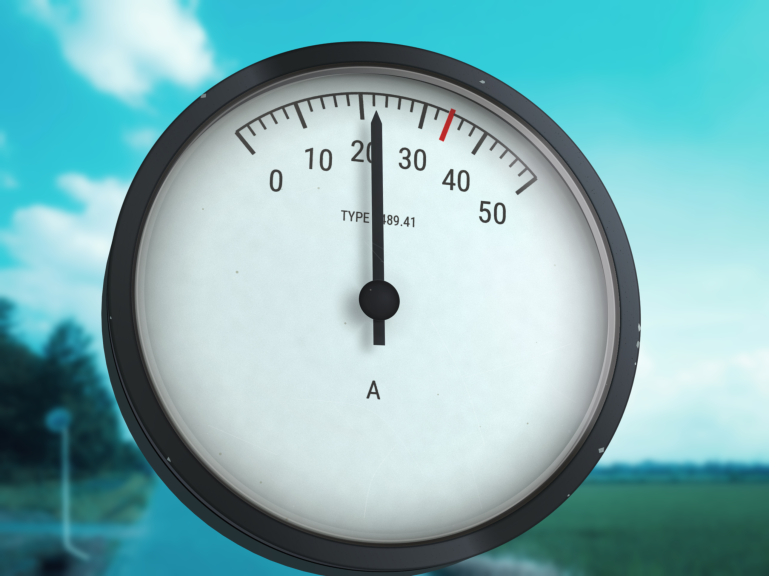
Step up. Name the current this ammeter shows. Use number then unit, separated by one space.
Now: 22 A
